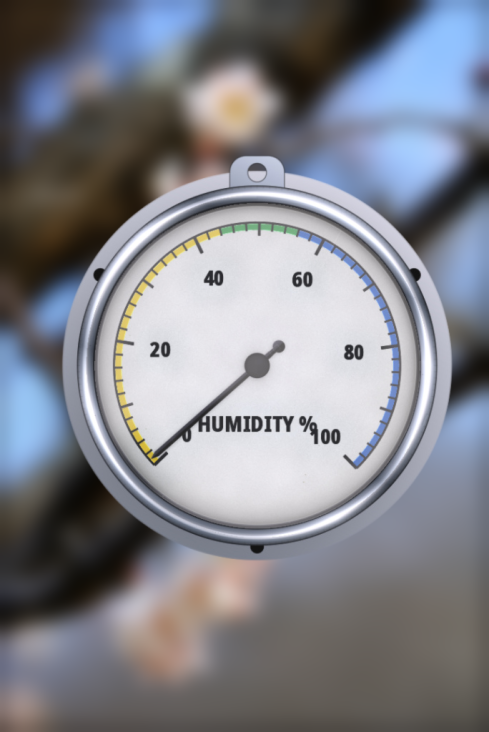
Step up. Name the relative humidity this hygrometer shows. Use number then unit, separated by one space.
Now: 1 %
